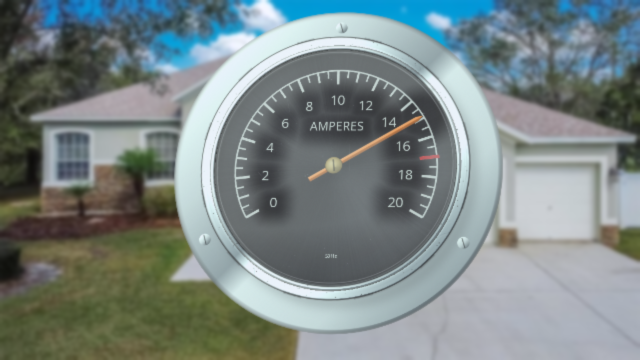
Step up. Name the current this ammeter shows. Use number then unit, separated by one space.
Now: 15 A
